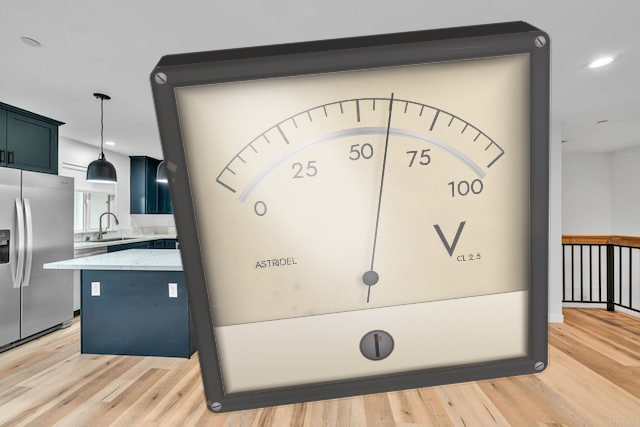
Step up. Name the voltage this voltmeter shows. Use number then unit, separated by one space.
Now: 60 V
